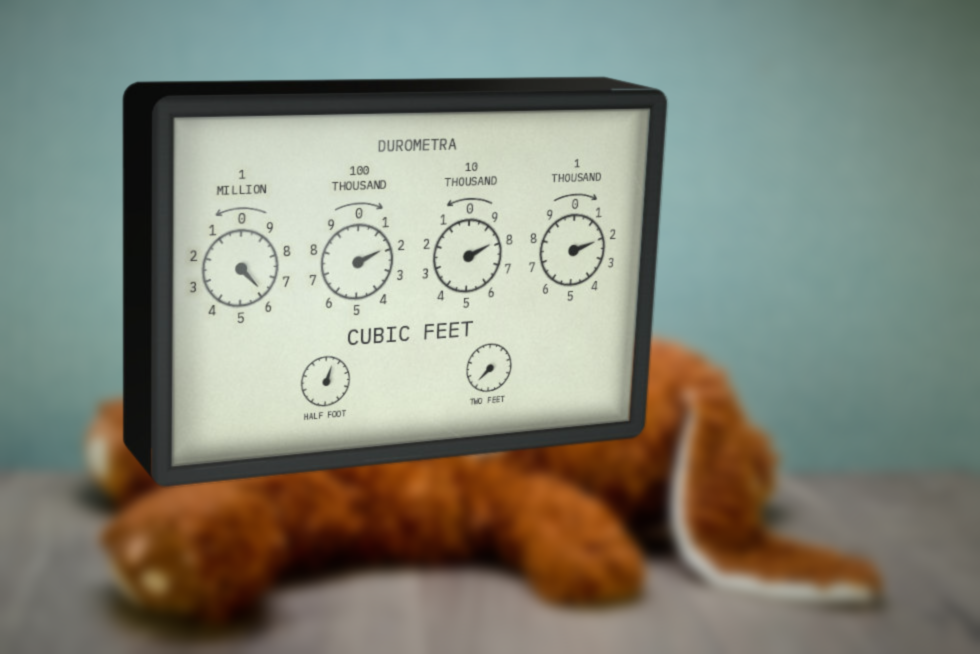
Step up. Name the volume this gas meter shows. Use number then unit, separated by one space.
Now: 618200 ft³
